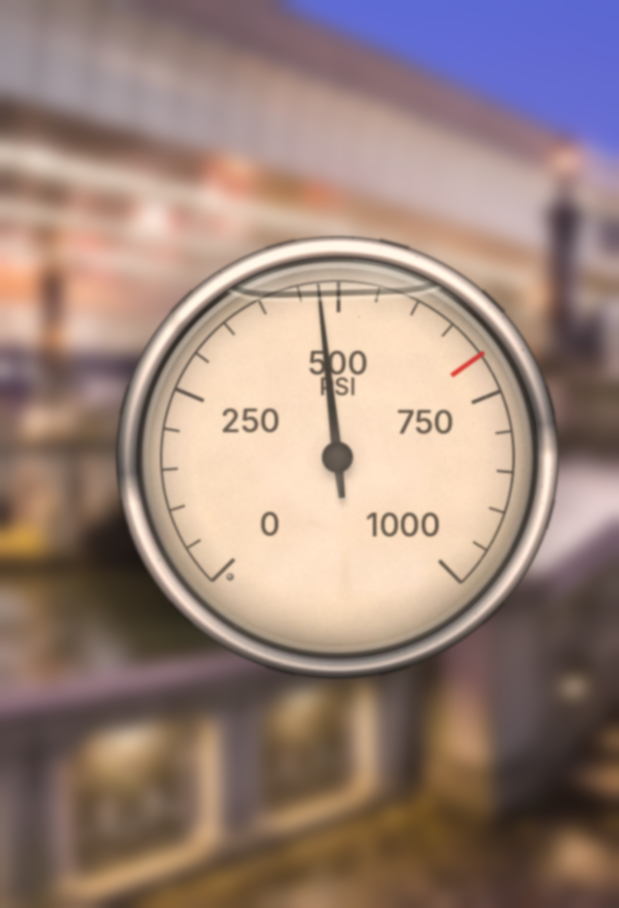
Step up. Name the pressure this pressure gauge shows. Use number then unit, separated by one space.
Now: 475 psi
